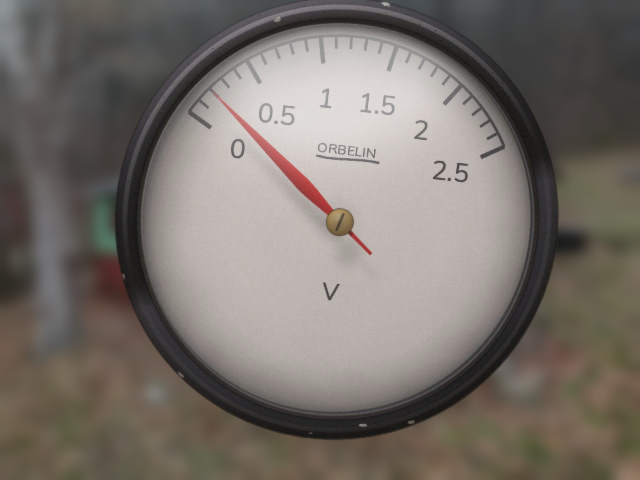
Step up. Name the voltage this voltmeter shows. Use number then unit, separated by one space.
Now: 0.2 V
